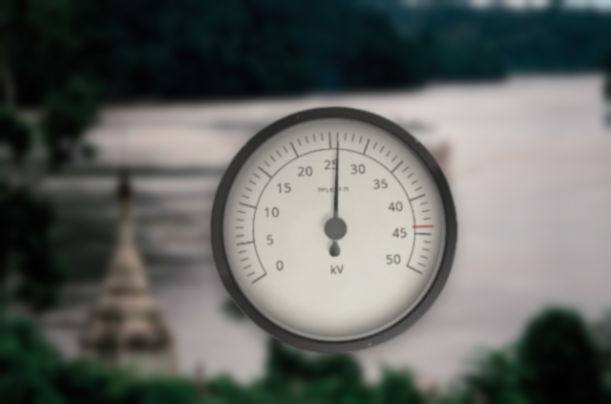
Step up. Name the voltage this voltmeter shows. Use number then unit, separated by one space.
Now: 26 kV
